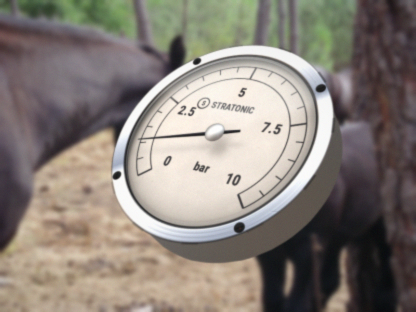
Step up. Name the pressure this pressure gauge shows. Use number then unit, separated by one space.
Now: 1 bar
